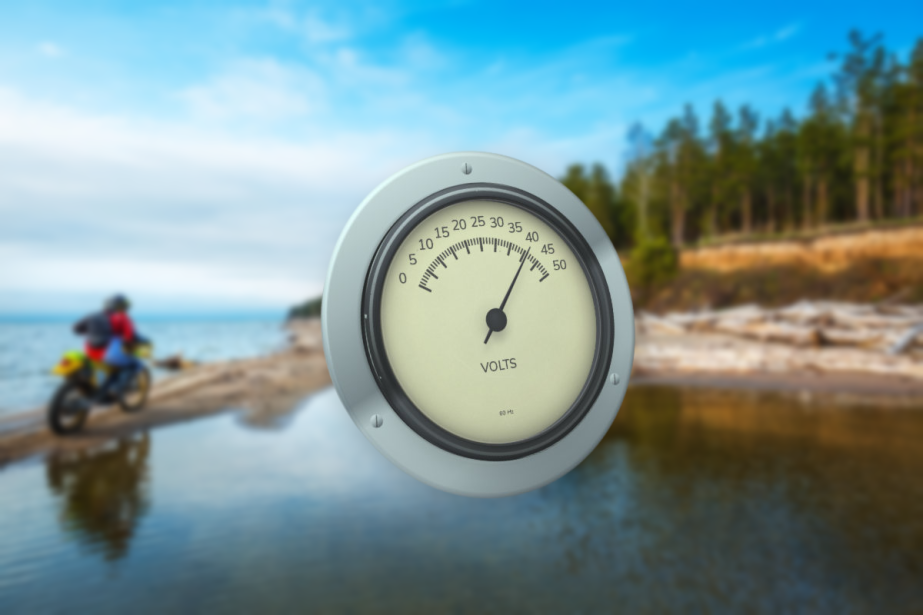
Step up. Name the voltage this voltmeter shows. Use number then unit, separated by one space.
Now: 40 V
